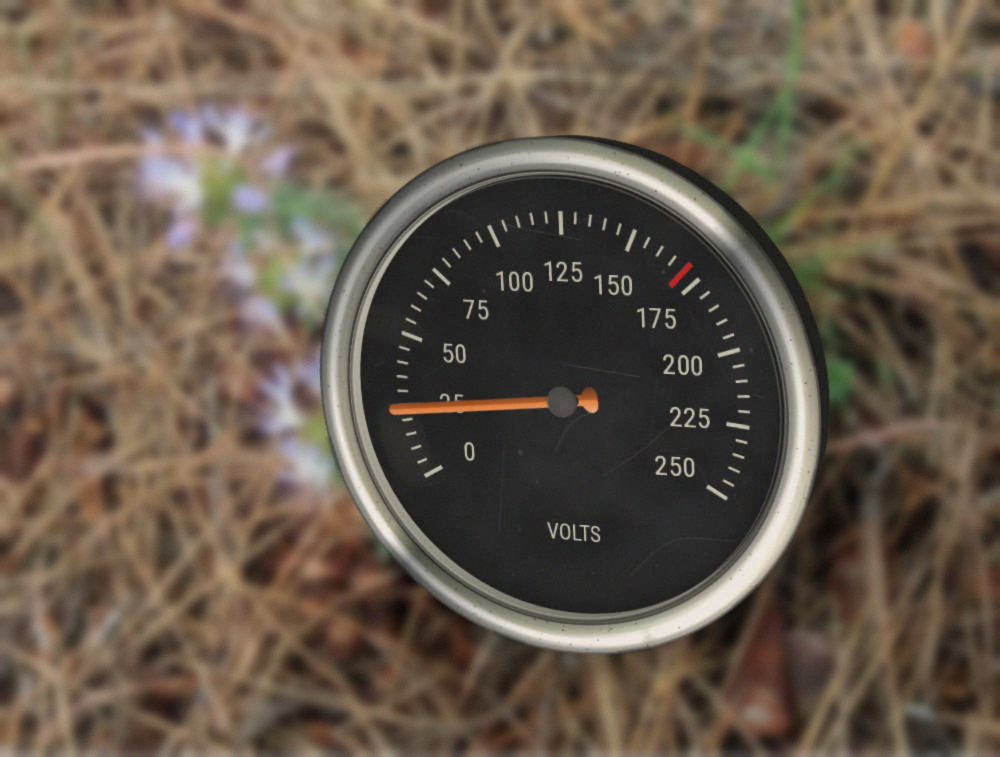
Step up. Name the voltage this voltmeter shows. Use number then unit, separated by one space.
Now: 25 V
